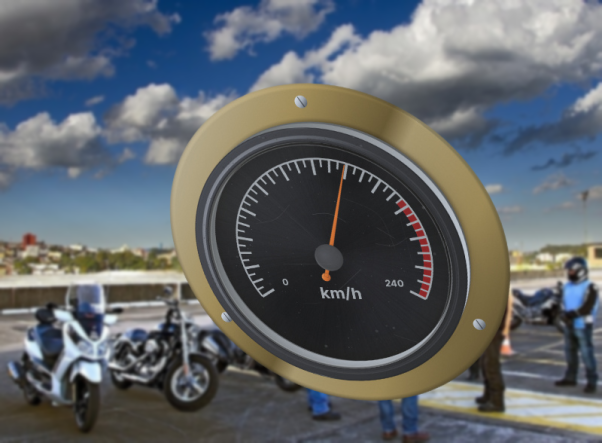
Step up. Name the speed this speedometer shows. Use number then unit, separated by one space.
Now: 140 km/h
